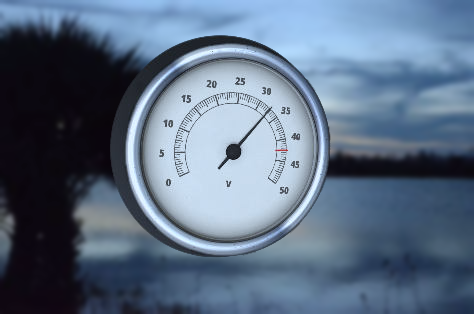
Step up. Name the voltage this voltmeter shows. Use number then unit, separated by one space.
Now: 32.5 V
